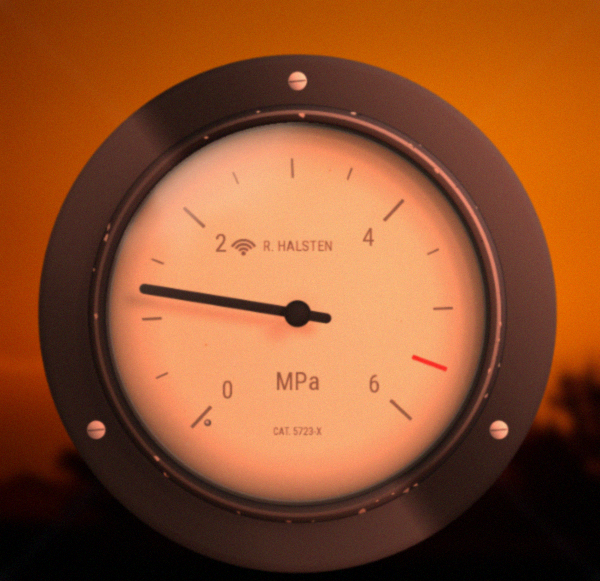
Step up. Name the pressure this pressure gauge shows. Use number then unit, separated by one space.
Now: 1.25 MPa
